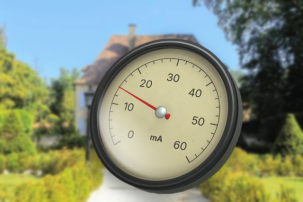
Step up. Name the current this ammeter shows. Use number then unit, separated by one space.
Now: 14 mA
